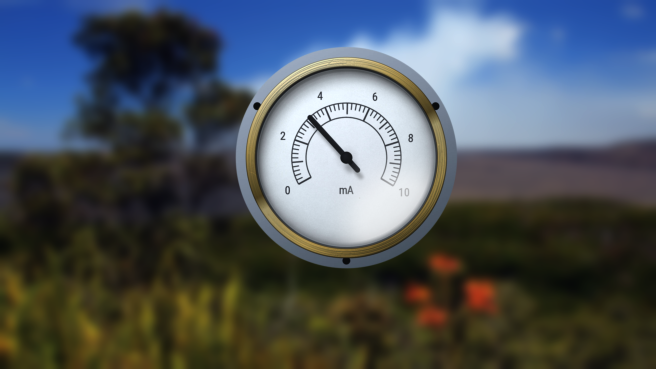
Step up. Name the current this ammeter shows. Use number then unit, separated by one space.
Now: 3.2 mA
